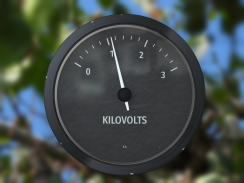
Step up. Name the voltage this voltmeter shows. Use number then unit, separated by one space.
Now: 1.1 kV
